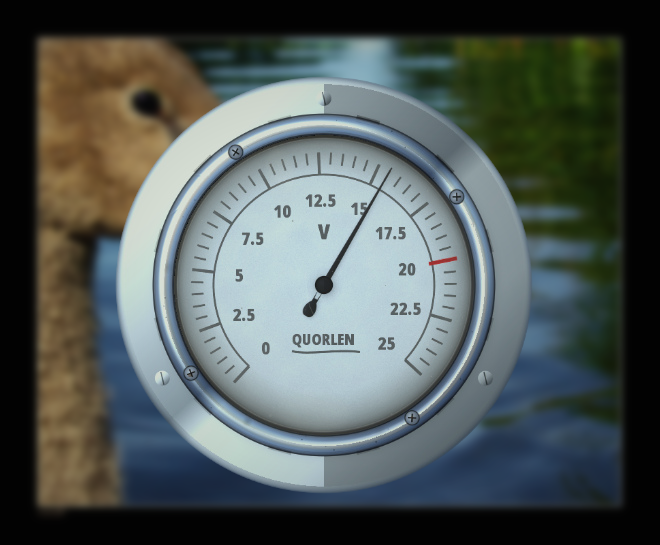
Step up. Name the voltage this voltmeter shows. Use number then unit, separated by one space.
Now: 15.5 V
